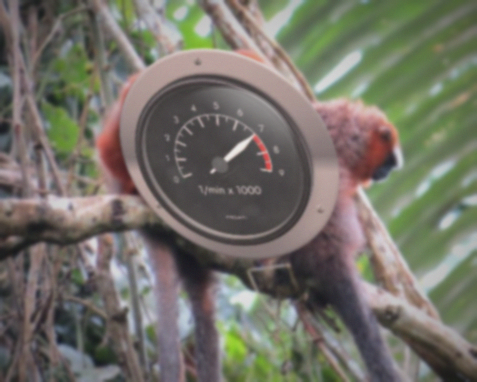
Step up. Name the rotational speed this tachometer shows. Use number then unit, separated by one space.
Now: 7000 rpm
